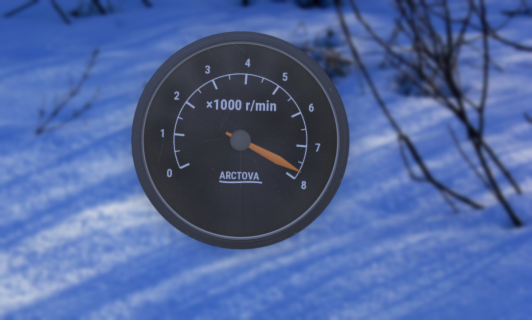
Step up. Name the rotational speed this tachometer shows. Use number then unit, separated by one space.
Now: 7750 rpm
